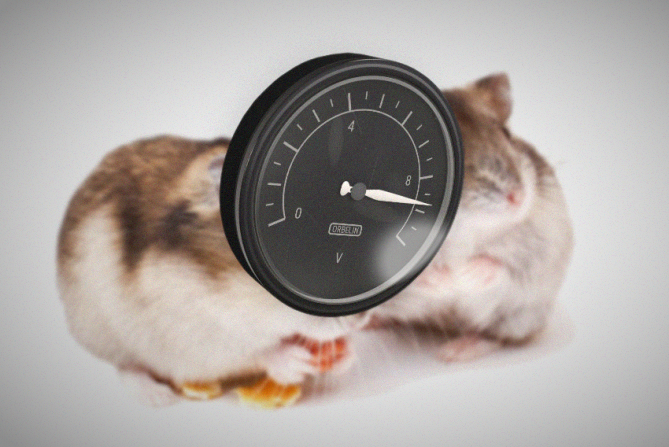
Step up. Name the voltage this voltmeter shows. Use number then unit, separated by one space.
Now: 8.75 V
